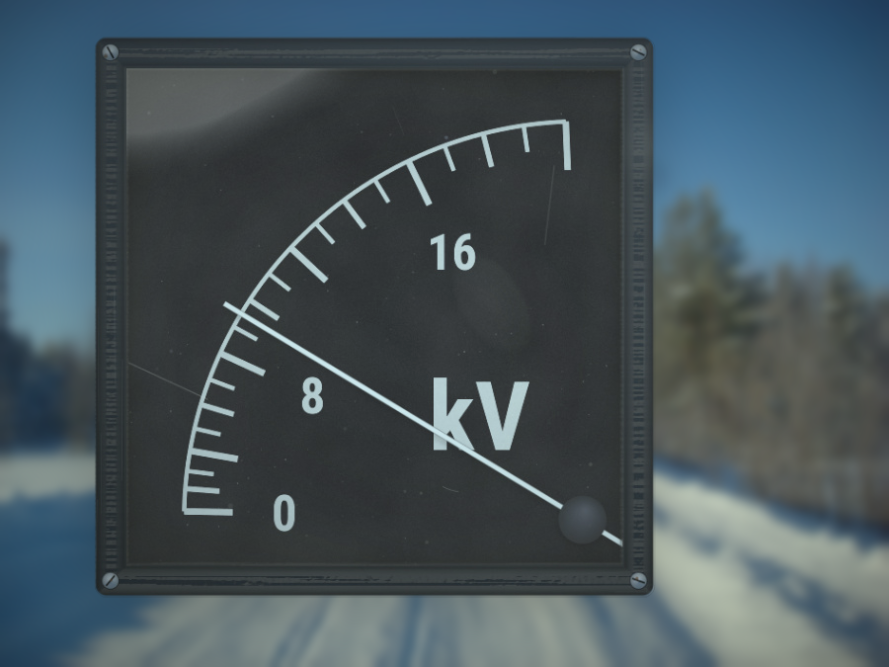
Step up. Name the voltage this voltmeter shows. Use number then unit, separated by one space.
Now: 9.5 kV
